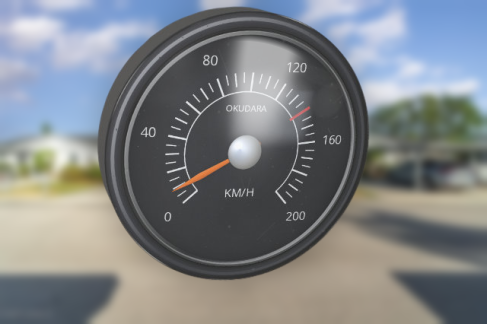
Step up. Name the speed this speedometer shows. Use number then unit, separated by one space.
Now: 10 km/h
